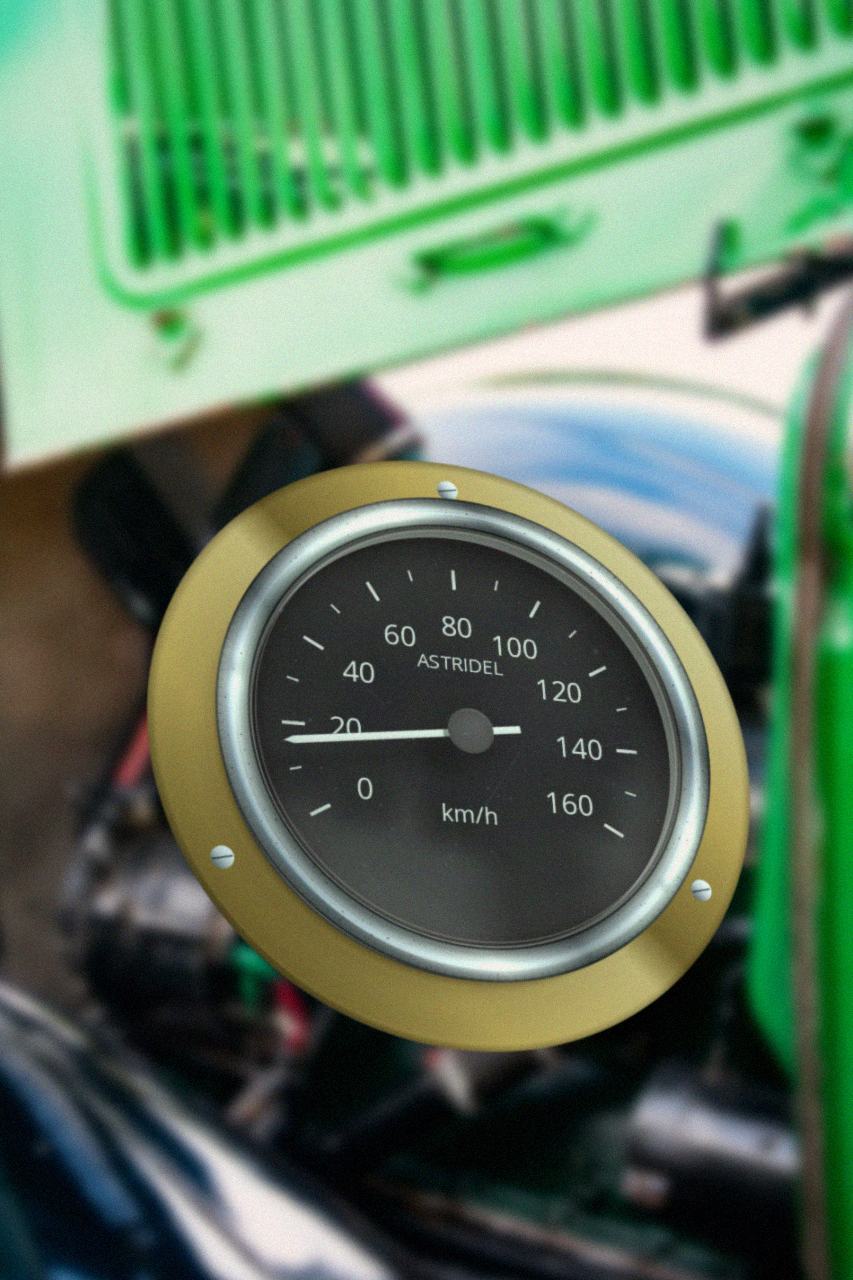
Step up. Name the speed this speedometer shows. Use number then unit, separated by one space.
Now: 15 km/h
